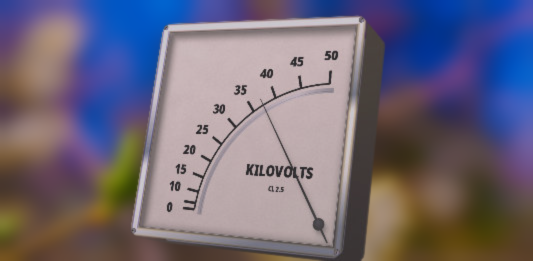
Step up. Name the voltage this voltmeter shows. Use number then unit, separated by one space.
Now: 37.5 kV
